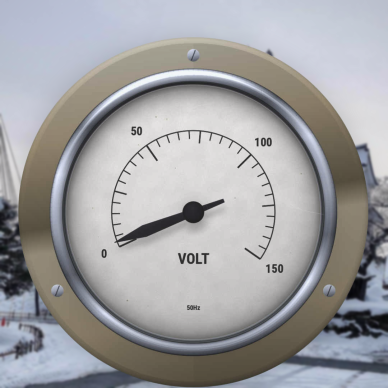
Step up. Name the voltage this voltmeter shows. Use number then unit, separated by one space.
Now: 2.5 V
